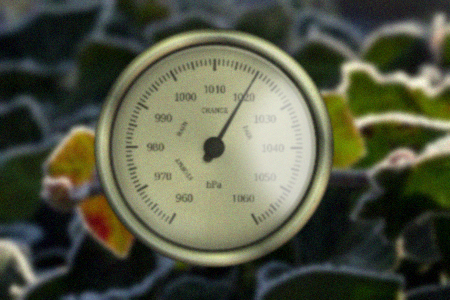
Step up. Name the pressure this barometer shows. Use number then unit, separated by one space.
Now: 1020 hPa
